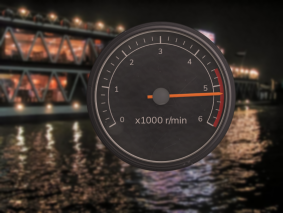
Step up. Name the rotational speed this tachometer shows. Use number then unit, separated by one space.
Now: 5200 rpm
